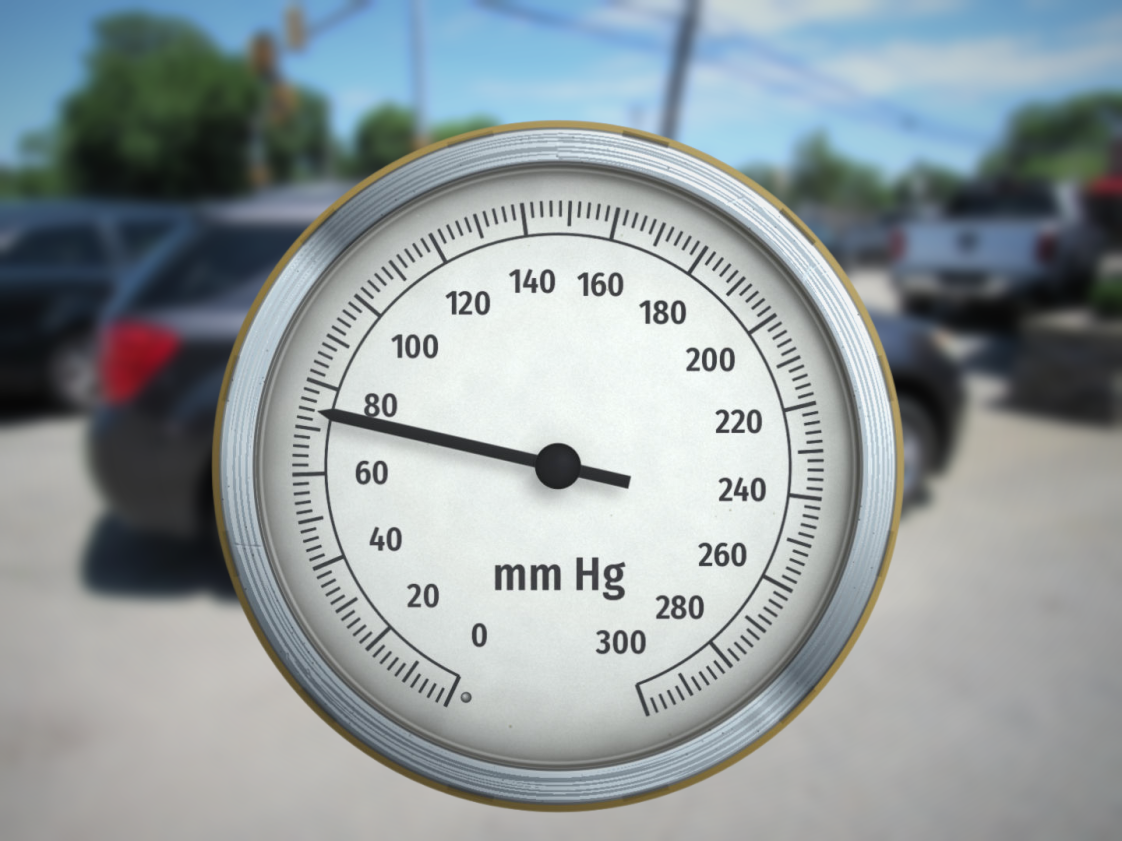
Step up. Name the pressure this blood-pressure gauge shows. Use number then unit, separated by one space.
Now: 74 mmHg
